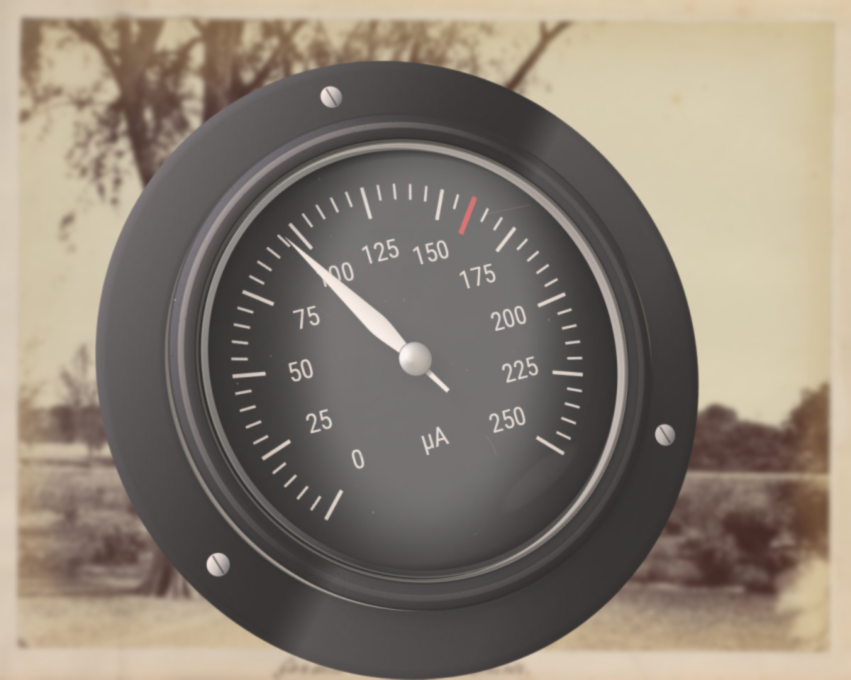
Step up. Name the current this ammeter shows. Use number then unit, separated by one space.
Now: 95 µA
